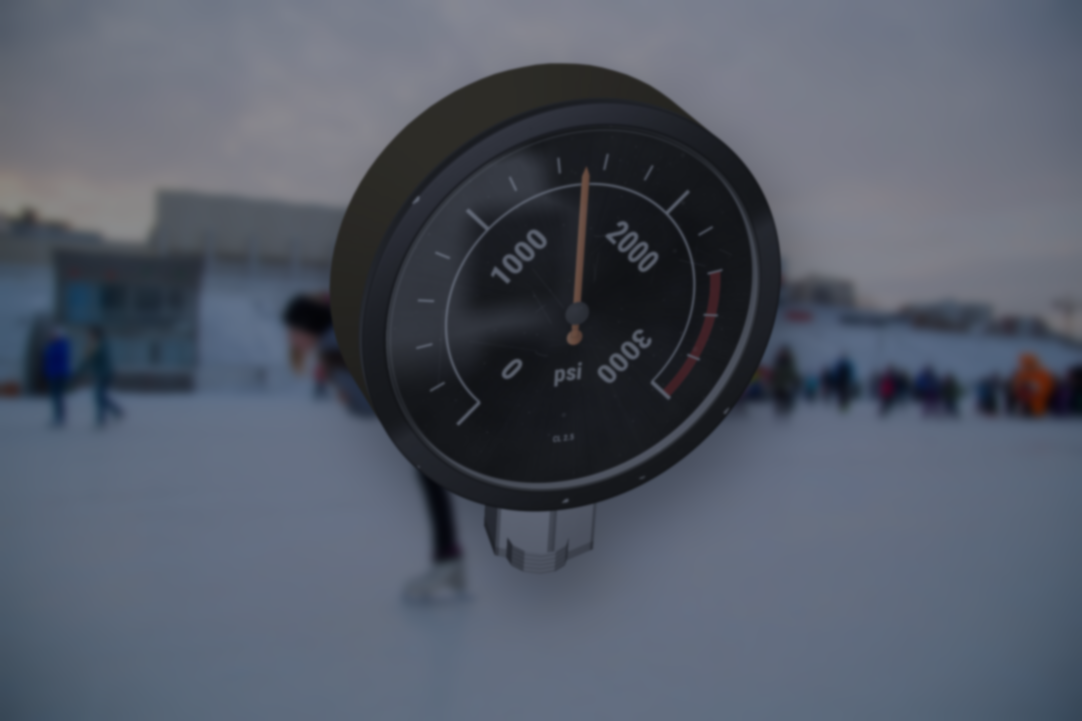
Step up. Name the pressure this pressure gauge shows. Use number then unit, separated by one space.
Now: 1500 psi
